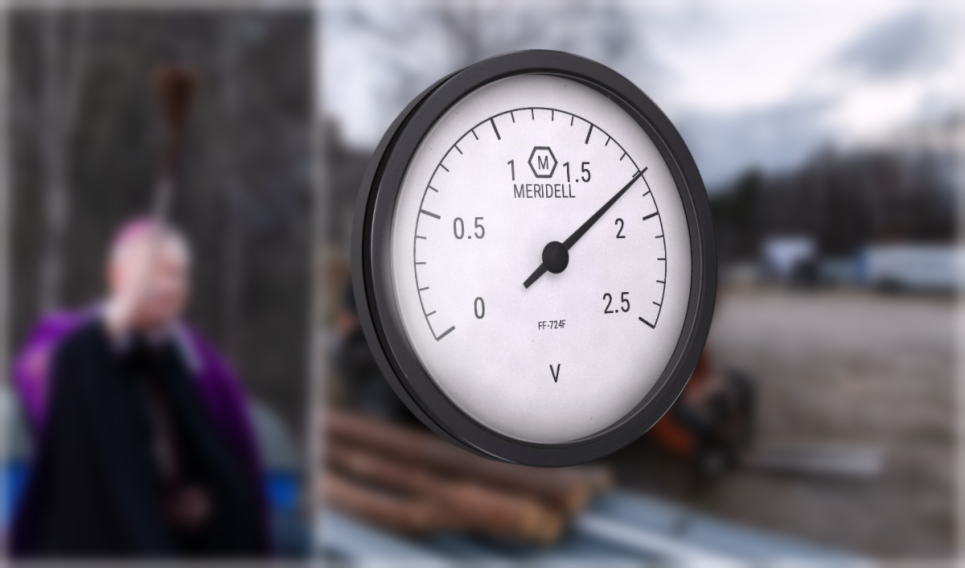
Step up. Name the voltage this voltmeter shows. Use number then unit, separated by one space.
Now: 1.8 V
